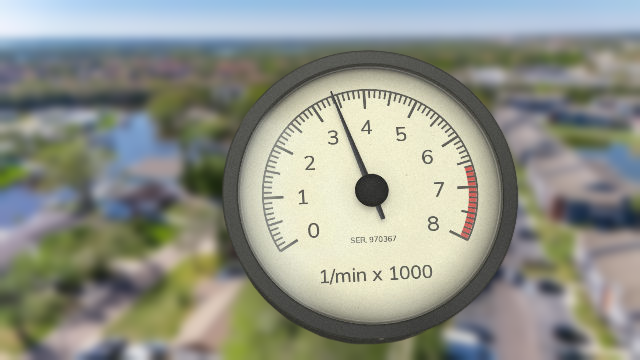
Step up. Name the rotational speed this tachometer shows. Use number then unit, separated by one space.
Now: 3400 rpm
